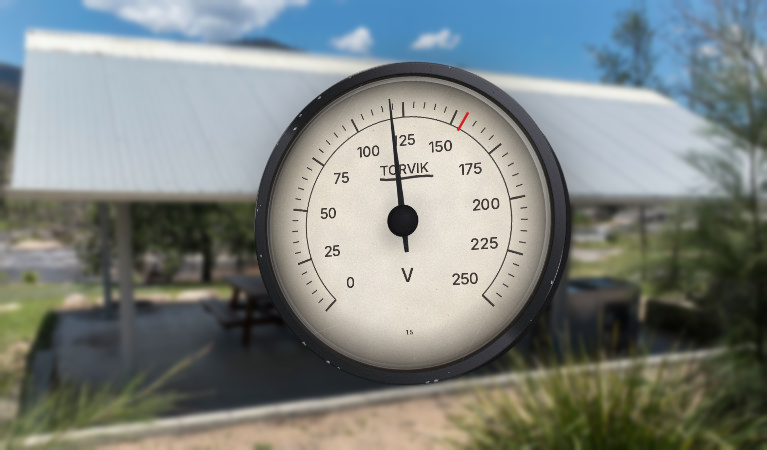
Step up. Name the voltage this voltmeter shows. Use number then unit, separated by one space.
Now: 120 V
